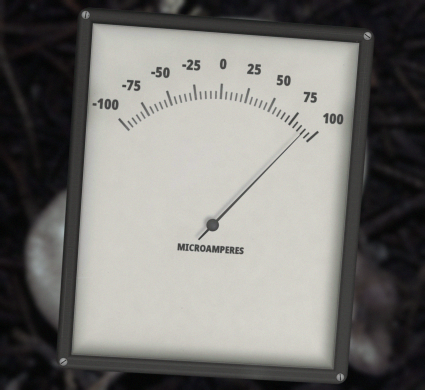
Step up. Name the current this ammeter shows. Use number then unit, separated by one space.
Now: 90 µA
